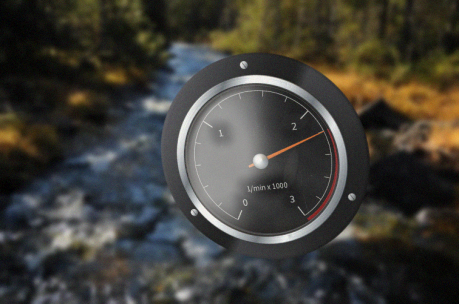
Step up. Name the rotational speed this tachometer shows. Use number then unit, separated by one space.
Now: 2200 rpm
